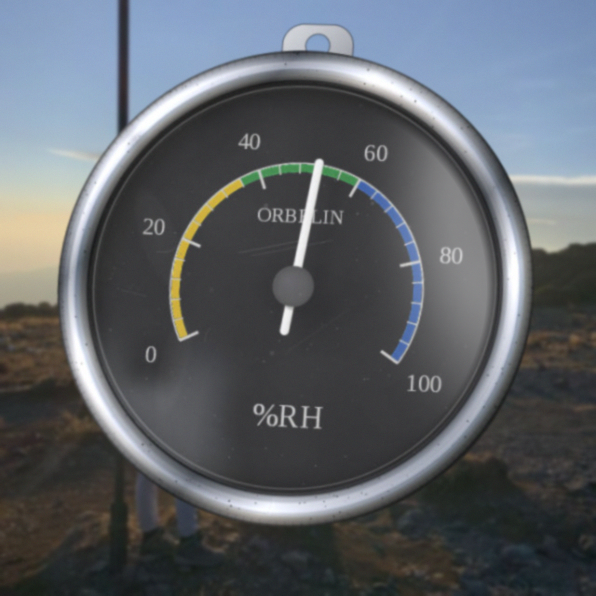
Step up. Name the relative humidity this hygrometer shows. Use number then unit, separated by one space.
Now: 52 %
